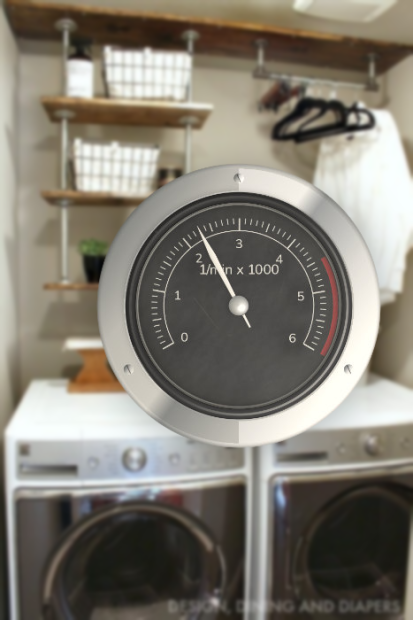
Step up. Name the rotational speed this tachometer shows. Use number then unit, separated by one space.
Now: 2300 rpm
